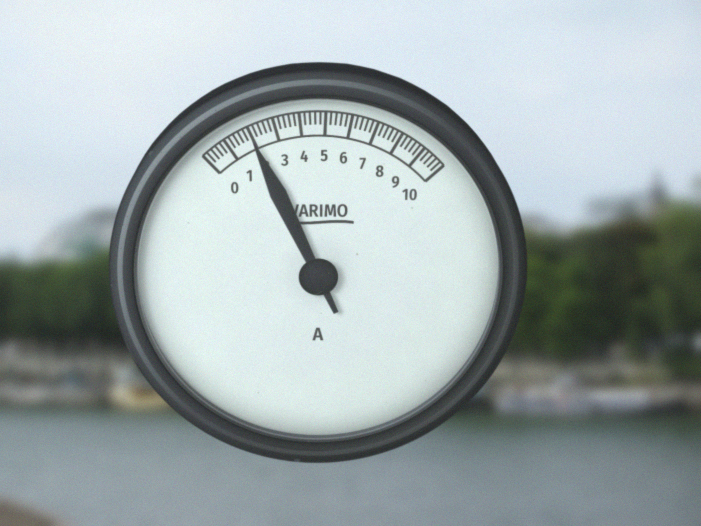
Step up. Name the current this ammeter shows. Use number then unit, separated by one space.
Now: 2 A
